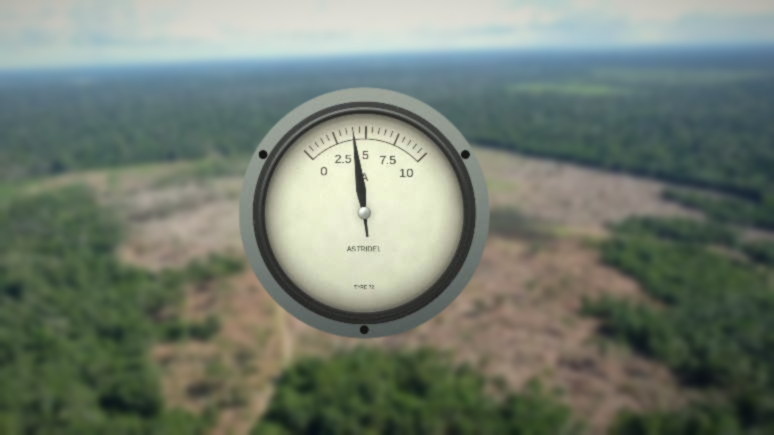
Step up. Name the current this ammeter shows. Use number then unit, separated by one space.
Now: 4 A
